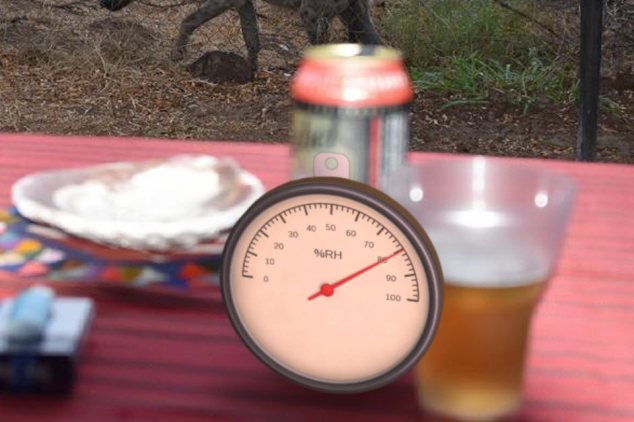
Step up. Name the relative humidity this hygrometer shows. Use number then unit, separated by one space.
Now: 80 %
